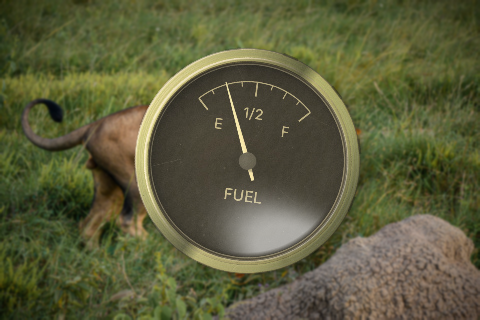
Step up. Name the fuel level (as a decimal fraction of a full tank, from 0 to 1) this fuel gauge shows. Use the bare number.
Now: 0.25
